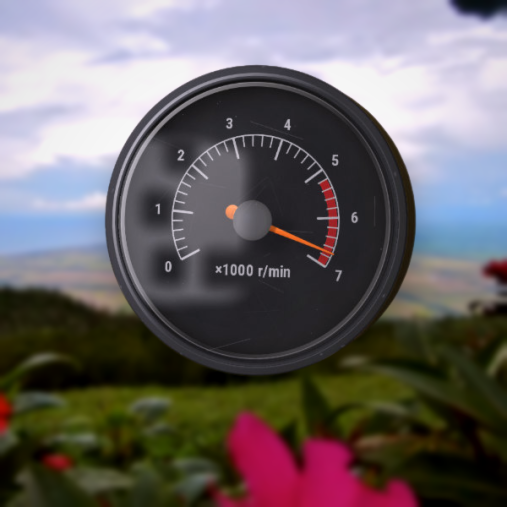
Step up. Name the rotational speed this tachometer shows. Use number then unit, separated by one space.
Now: 6700 rpm
